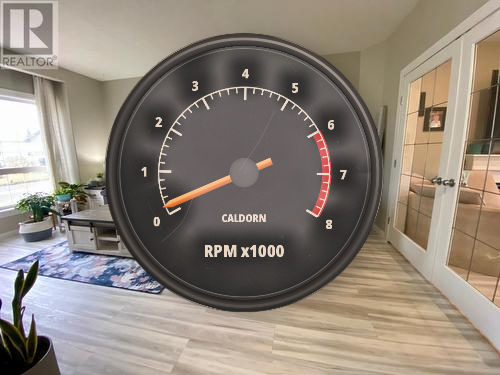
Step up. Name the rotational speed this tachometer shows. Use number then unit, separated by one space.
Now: 200 rpm
